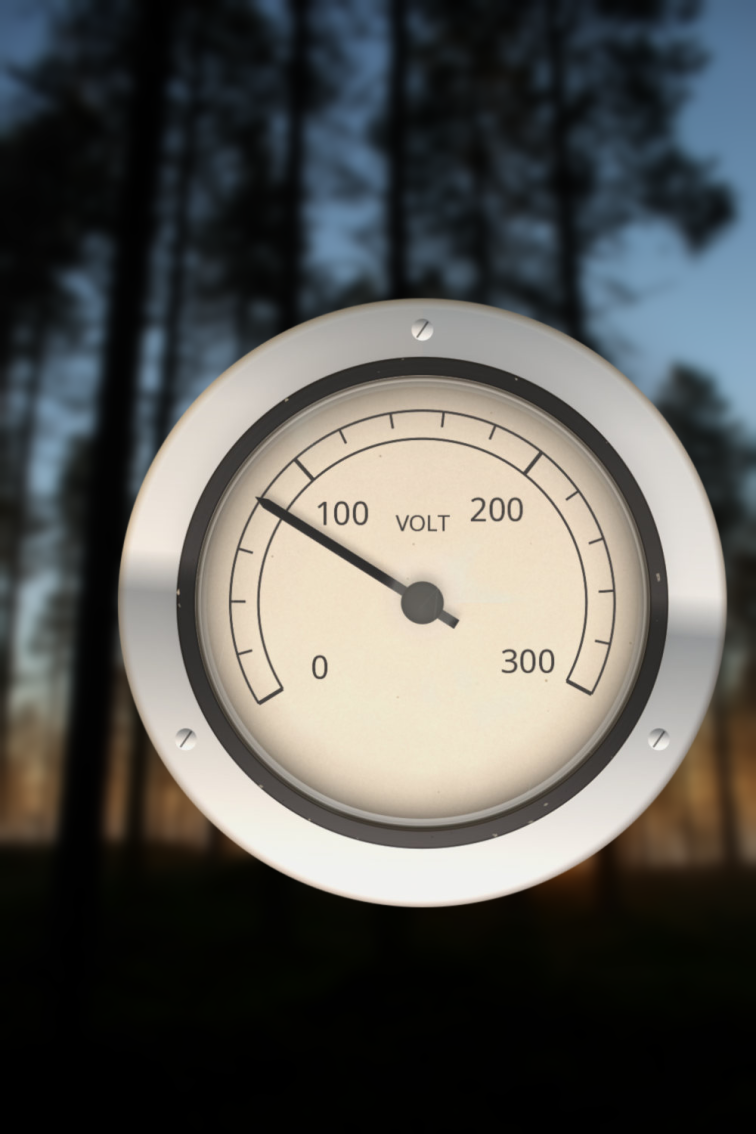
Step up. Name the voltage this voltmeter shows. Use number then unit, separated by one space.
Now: 80 V
